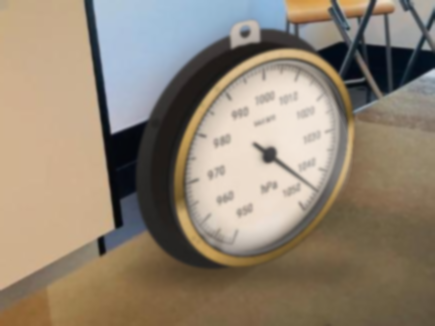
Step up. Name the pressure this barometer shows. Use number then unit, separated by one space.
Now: 1045 hPa
